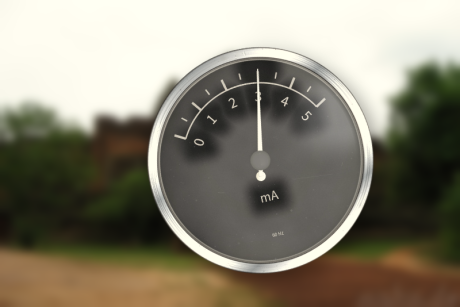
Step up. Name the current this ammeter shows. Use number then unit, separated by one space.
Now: 3 mA
